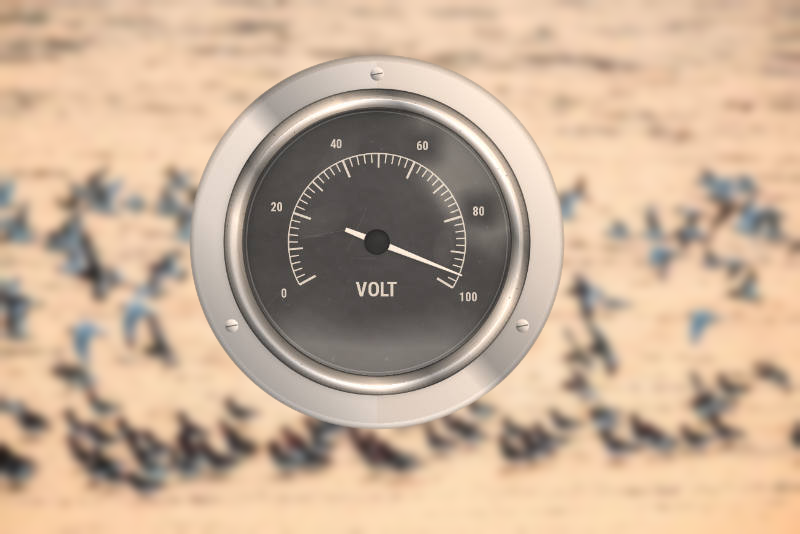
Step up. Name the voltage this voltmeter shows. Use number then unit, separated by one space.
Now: 96 V
